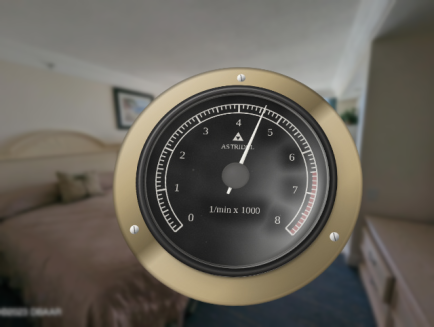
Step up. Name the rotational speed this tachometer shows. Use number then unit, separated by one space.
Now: 4600 rpm
